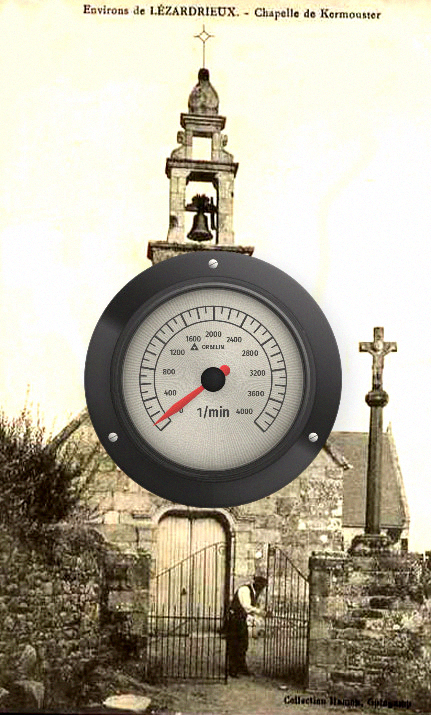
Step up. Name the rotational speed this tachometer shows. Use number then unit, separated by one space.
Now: 100 rpm
